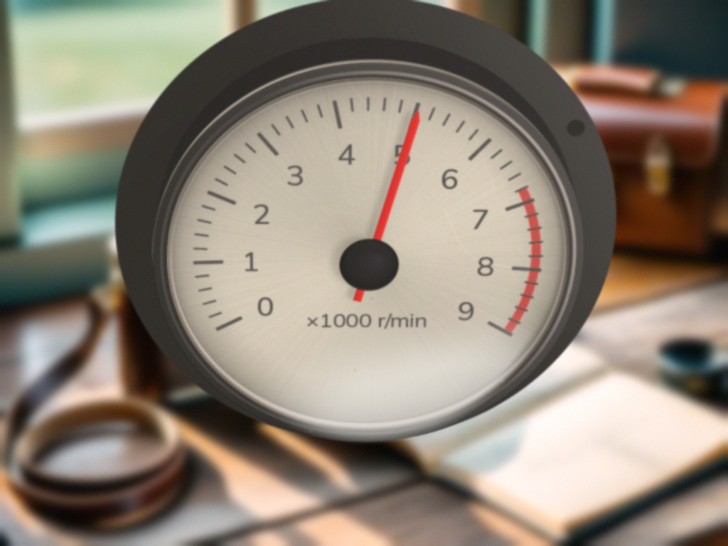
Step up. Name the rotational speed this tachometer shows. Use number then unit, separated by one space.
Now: 5000 rpm
